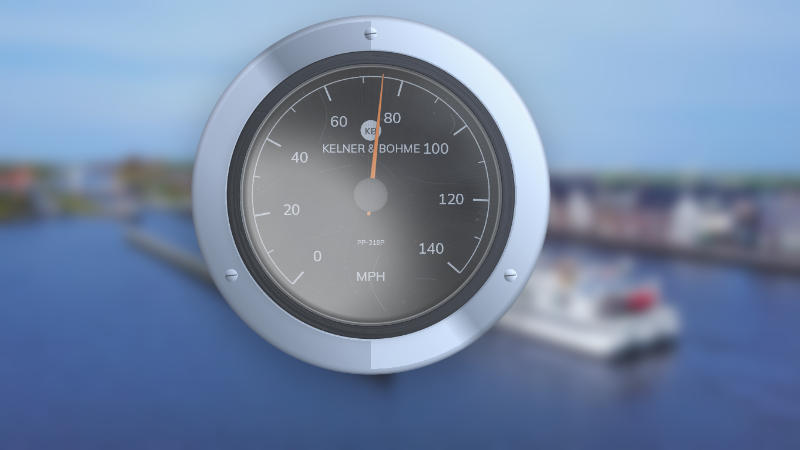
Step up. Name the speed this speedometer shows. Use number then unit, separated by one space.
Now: 75 mph
